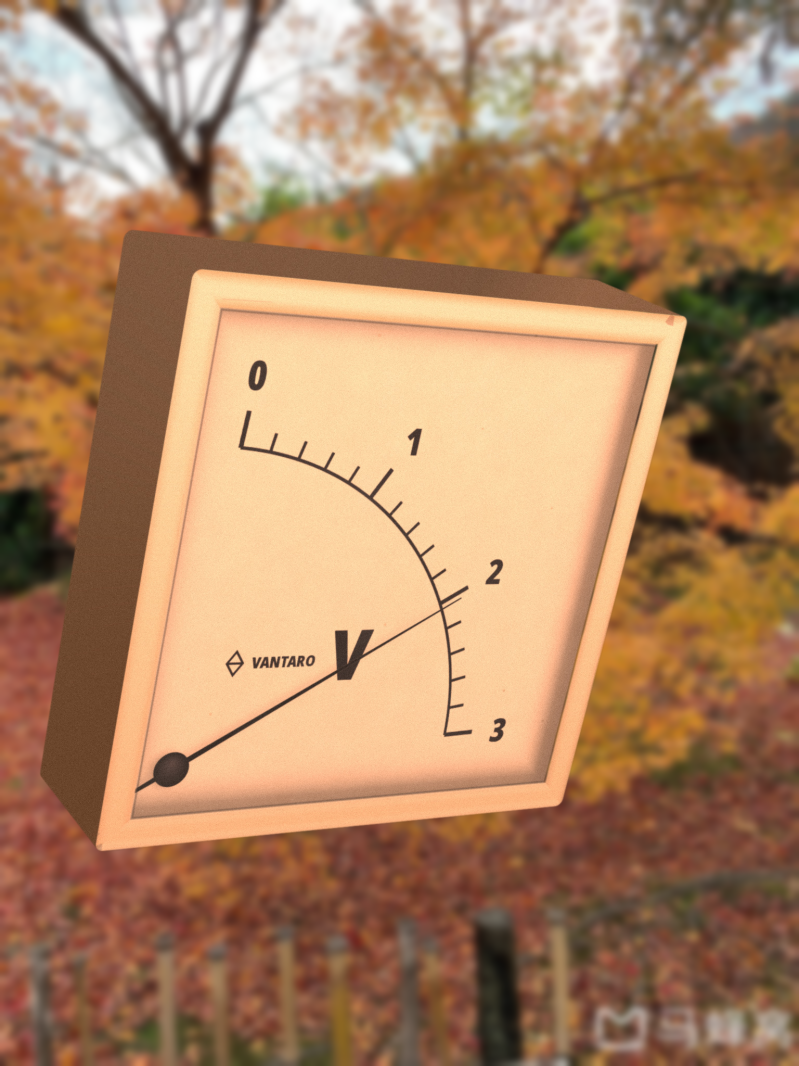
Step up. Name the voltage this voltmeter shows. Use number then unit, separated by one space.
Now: 2 V
